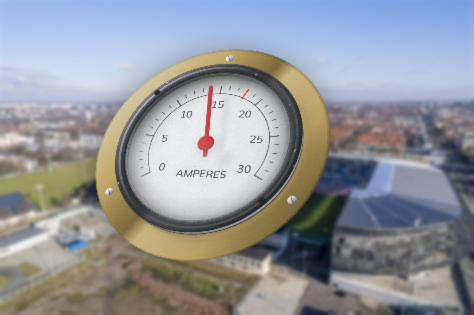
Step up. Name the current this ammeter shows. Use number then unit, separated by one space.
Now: 14 A
